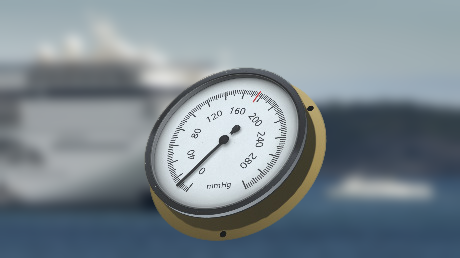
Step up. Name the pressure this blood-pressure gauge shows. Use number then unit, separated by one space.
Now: 10 mmHg
